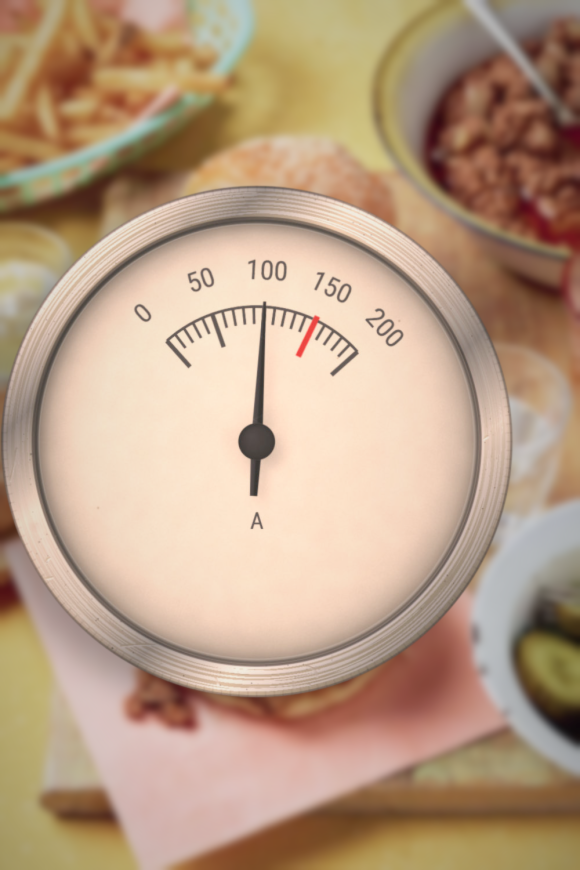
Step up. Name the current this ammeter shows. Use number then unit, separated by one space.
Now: 100 A
